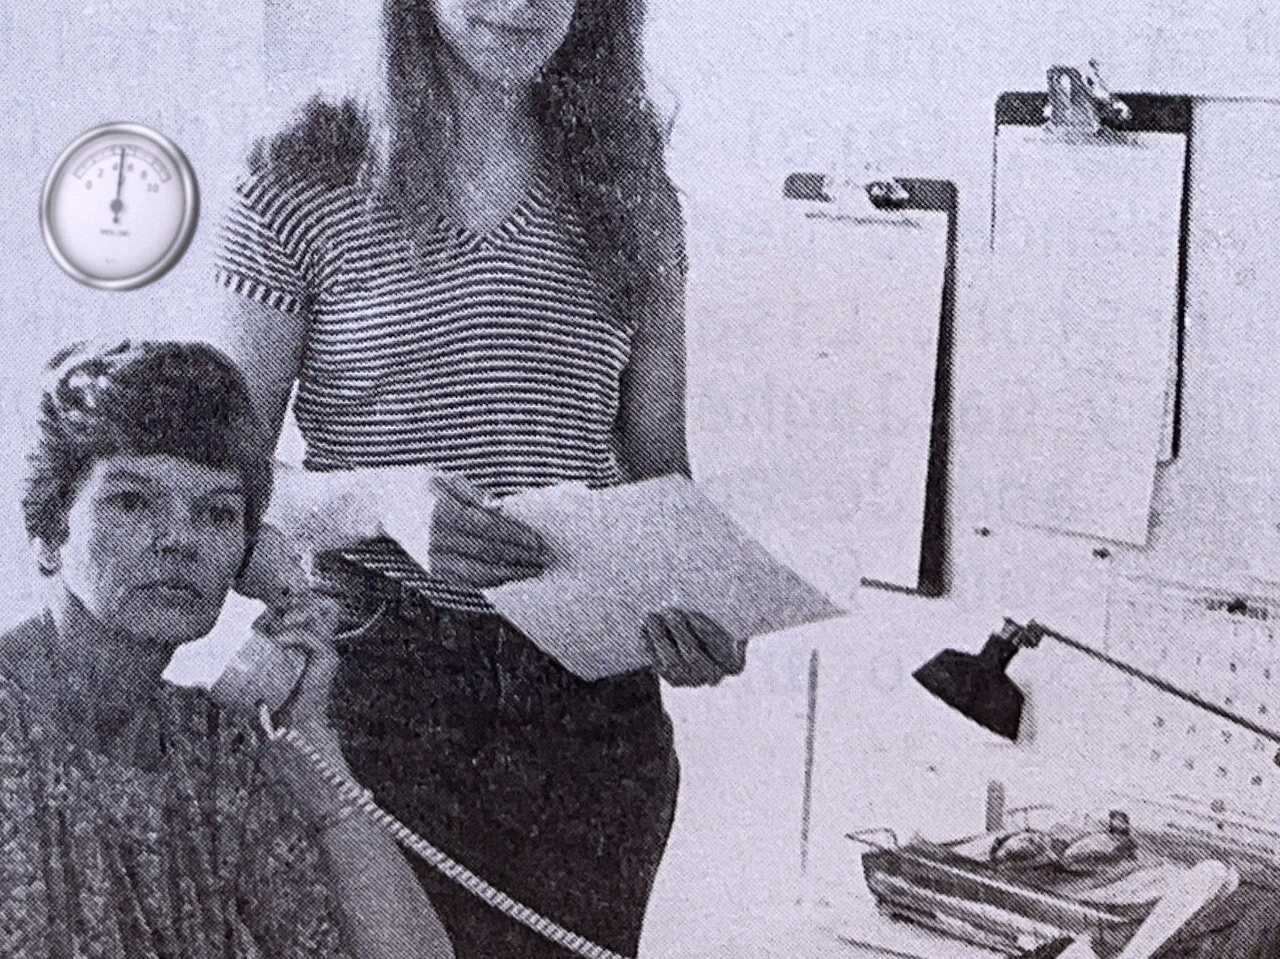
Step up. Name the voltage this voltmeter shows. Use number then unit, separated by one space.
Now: 5 V
